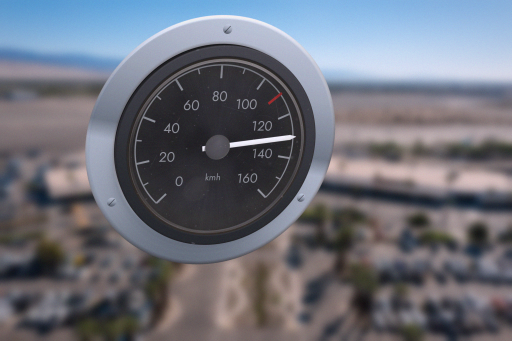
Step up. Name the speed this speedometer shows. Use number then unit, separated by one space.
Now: 130 km/h
